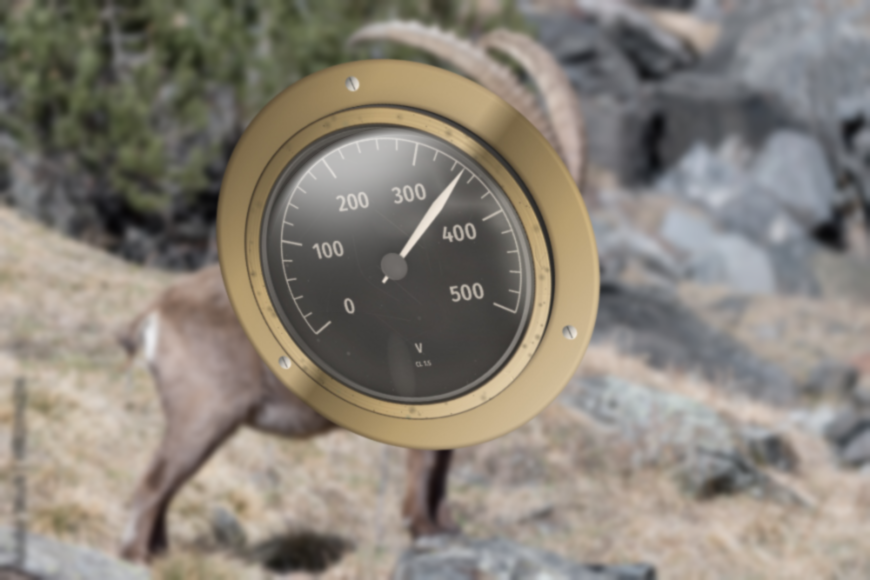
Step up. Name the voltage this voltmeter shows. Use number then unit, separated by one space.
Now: 350 V
